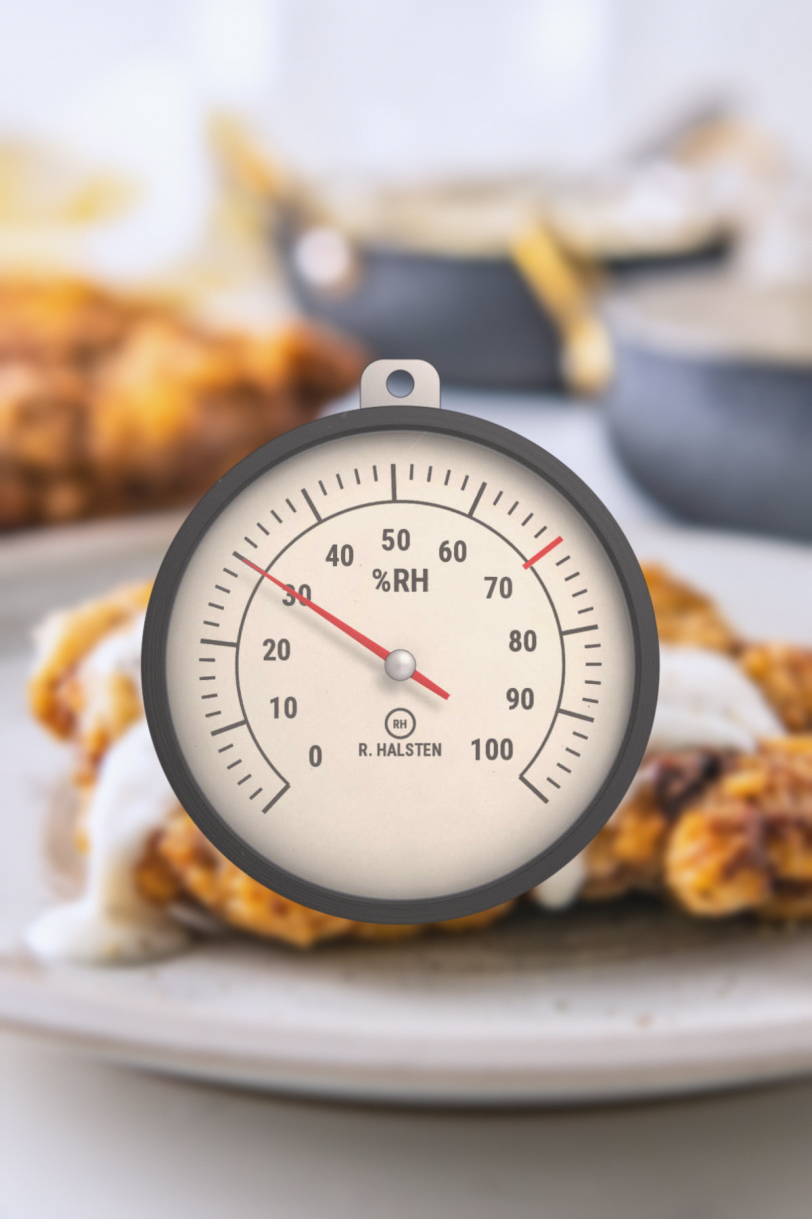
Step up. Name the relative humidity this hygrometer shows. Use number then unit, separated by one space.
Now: 30 %
